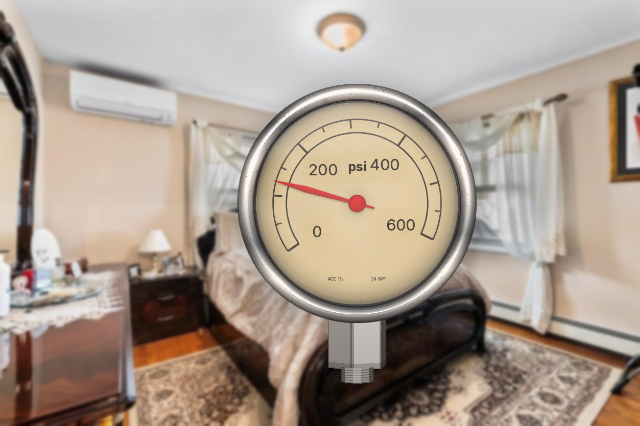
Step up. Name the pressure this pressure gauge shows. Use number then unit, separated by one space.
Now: 125 psi
